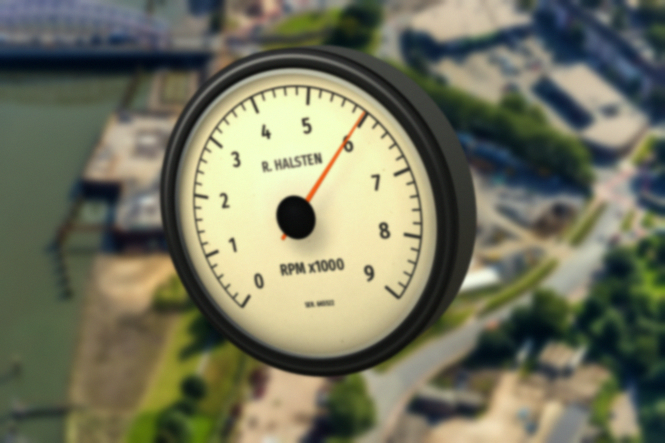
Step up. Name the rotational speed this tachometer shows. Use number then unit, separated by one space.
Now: 6000 rpm
